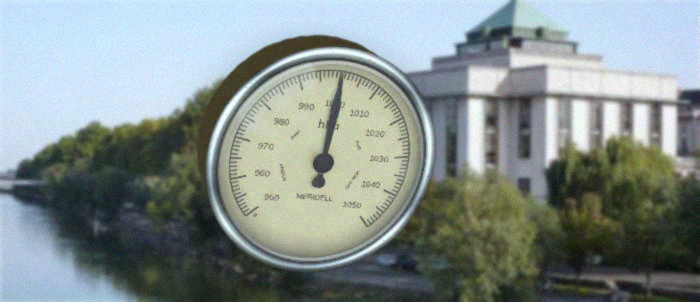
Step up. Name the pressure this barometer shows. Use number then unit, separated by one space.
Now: 1000 hPa
